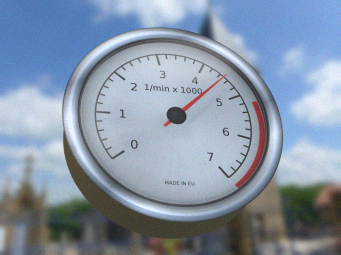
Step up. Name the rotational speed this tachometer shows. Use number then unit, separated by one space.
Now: 4500 rpm
